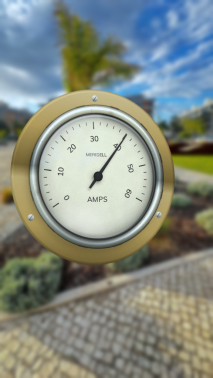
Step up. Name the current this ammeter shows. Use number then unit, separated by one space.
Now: 40 A
